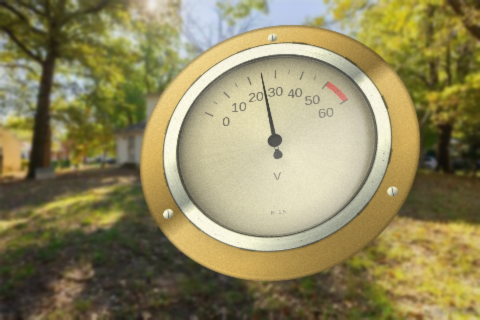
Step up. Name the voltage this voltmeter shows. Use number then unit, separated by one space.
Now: 25 V
